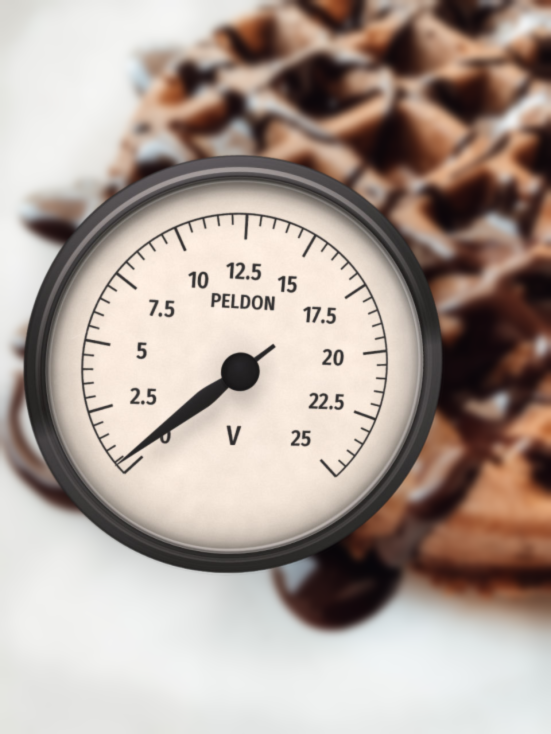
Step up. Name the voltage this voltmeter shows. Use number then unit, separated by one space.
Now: 0.5 V
